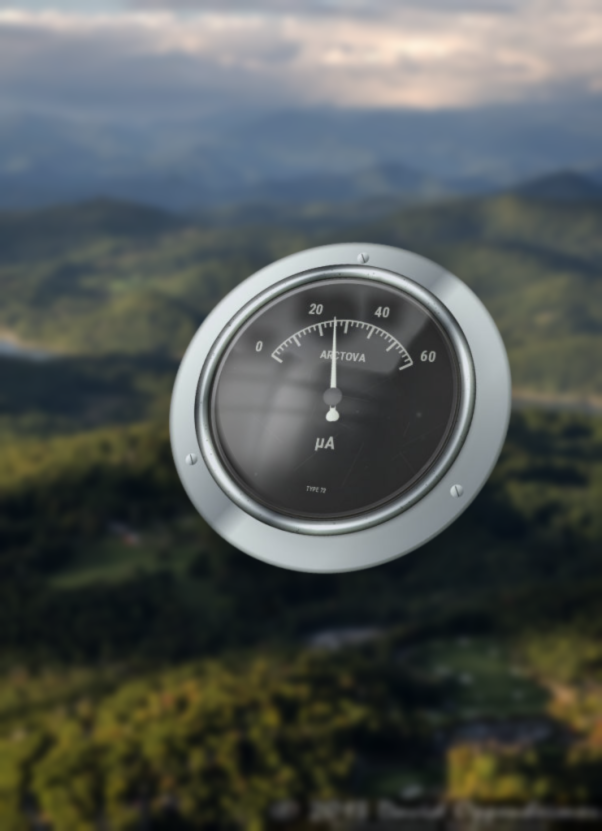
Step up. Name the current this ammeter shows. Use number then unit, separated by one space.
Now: 26 µA
